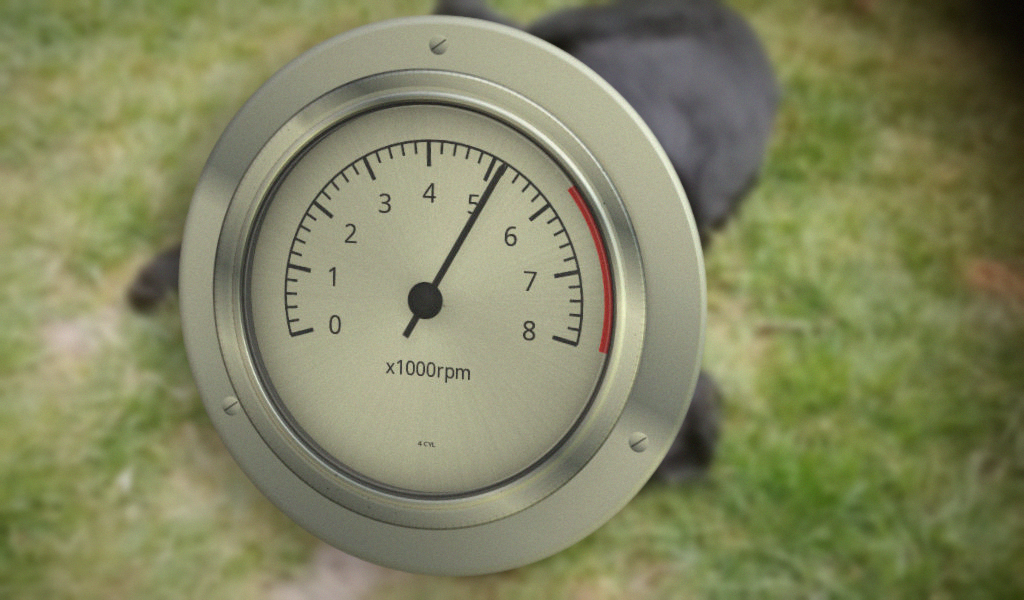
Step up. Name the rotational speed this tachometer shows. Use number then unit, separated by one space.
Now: 5200 rpm
